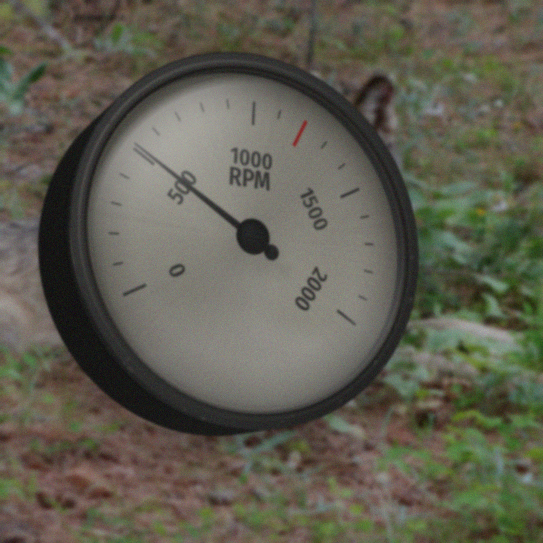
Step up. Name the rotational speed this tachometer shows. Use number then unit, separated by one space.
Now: 500 rpm
